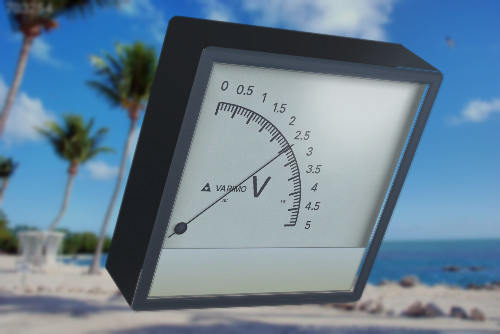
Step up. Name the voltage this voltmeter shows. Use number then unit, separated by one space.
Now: 2.5 V
